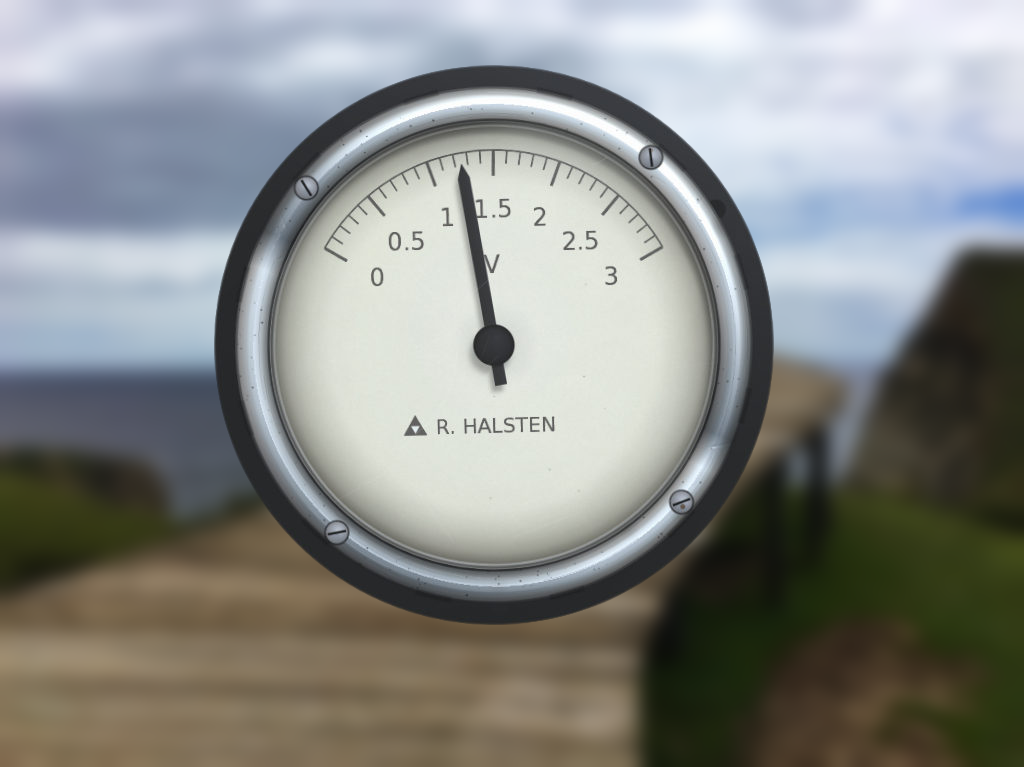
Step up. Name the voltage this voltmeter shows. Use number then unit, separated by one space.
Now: 1.25 V
